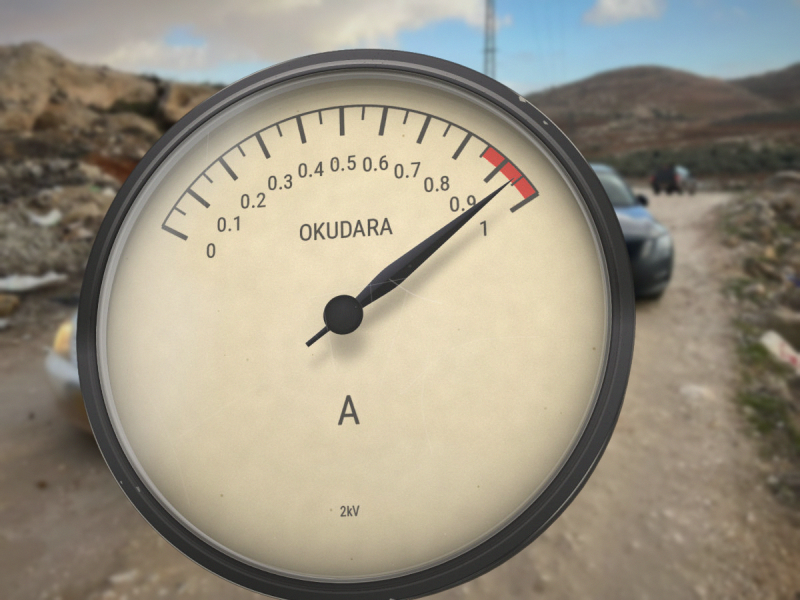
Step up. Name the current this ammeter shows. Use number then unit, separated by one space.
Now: 0.95 A
